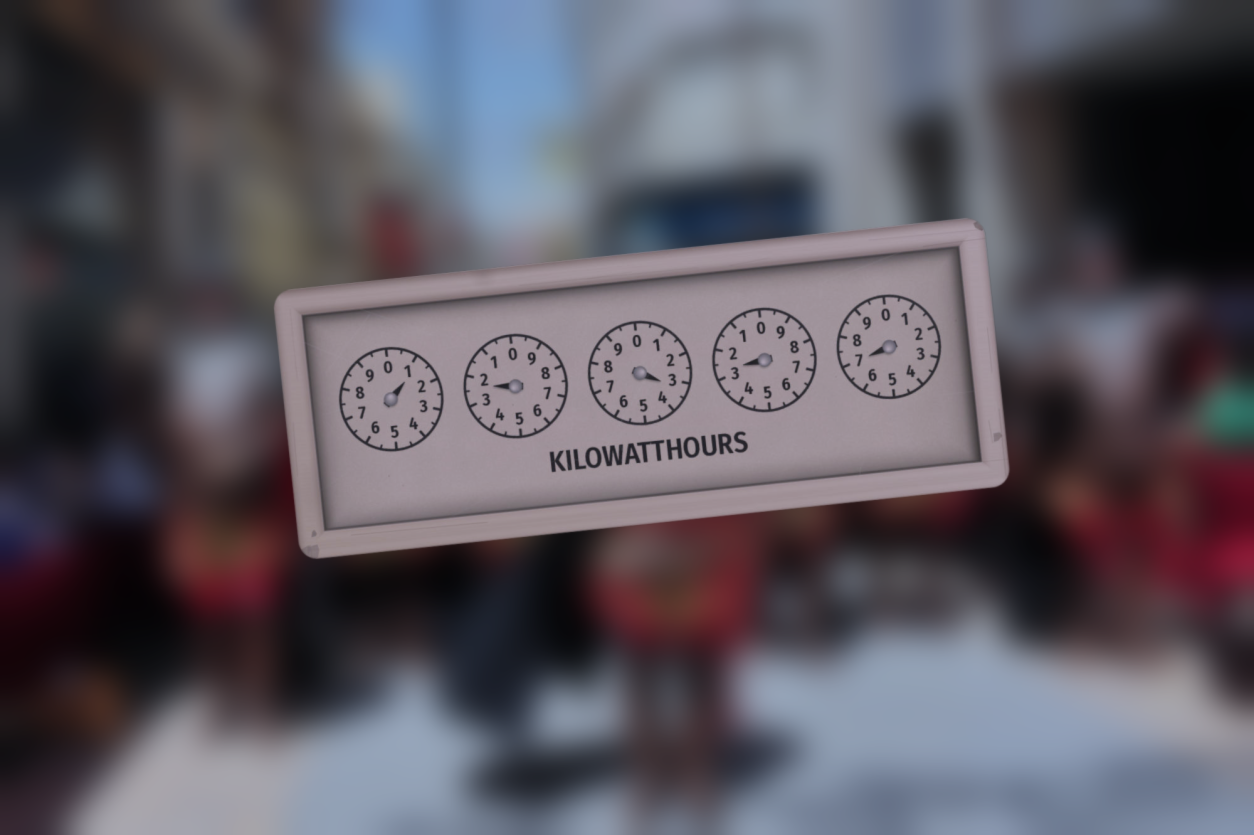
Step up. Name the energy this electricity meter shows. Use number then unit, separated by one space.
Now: 12327 kWh
